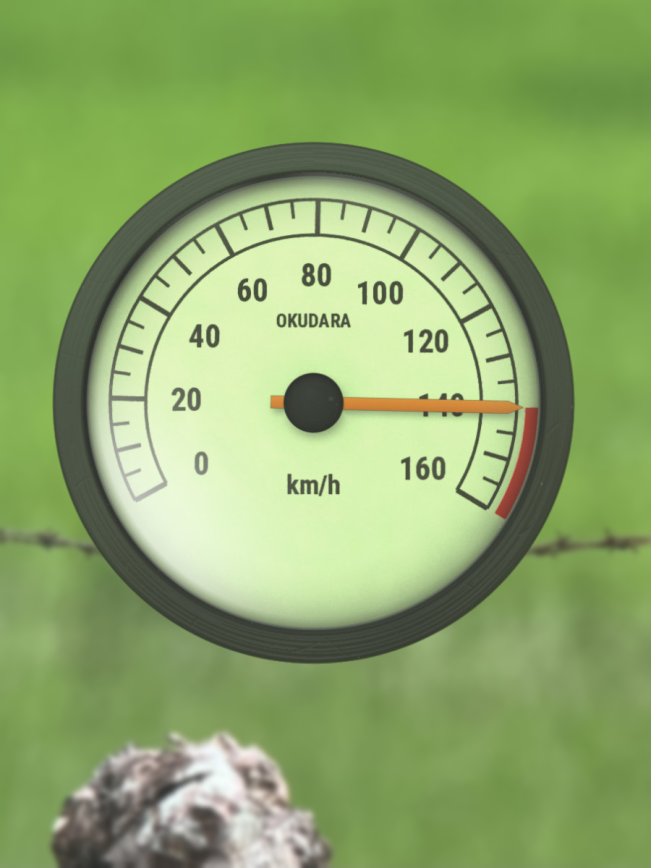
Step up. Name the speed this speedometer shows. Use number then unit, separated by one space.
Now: 140 km/h
